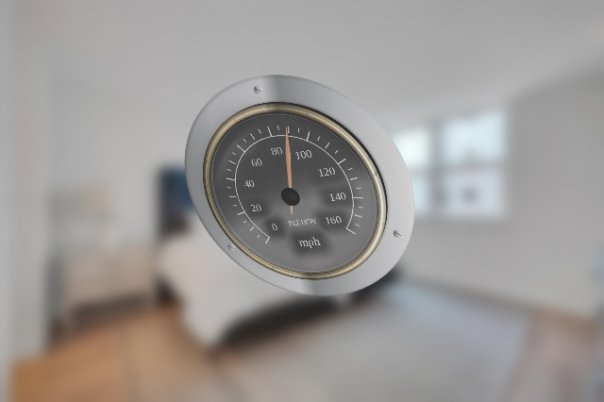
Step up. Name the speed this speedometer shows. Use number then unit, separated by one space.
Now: 90 mph
